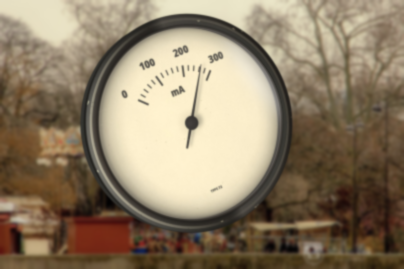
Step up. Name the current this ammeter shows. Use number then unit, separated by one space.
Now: 260 mA
